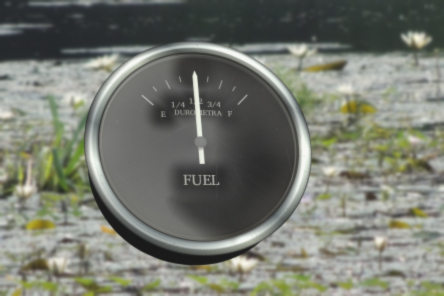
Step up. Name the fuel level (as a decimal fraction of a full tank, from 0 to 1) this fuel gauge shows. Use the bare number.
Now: 0.5
